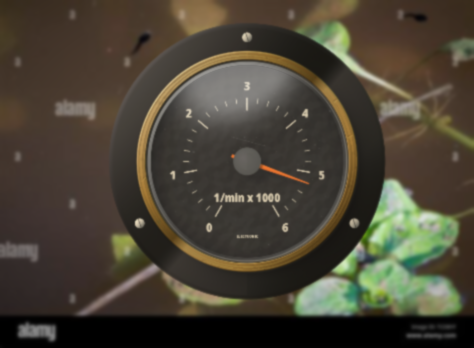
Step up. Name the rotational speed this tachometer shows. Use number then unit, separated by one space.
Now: 5200 rpm
